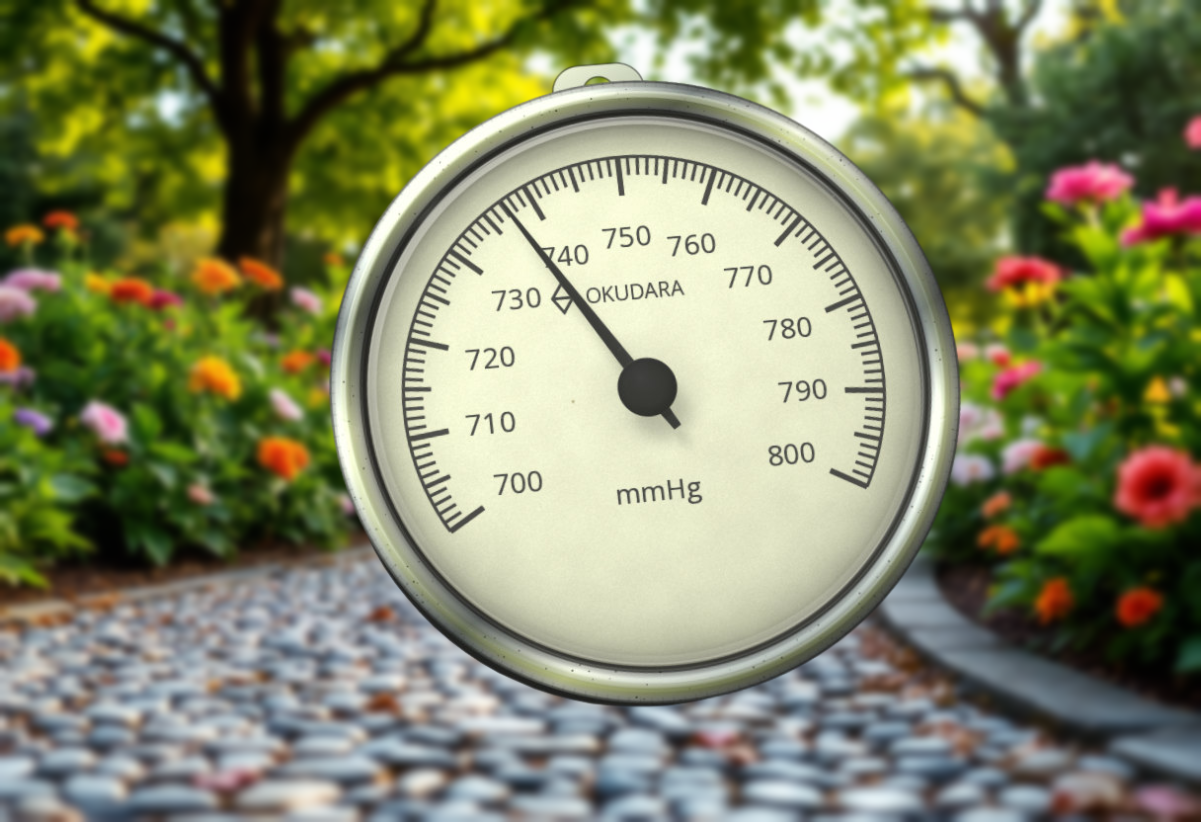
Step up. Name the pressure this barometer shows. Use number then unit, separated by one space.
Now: 737 mmHg
